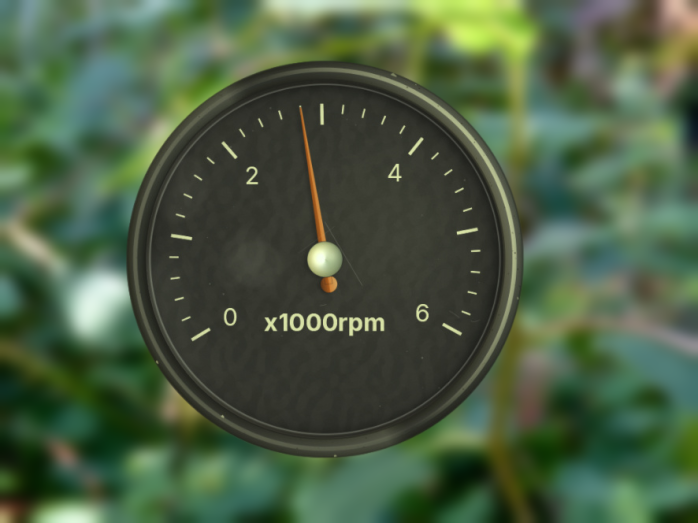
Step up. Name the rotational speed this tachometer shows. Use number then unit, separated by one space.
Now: 2800 rpm
